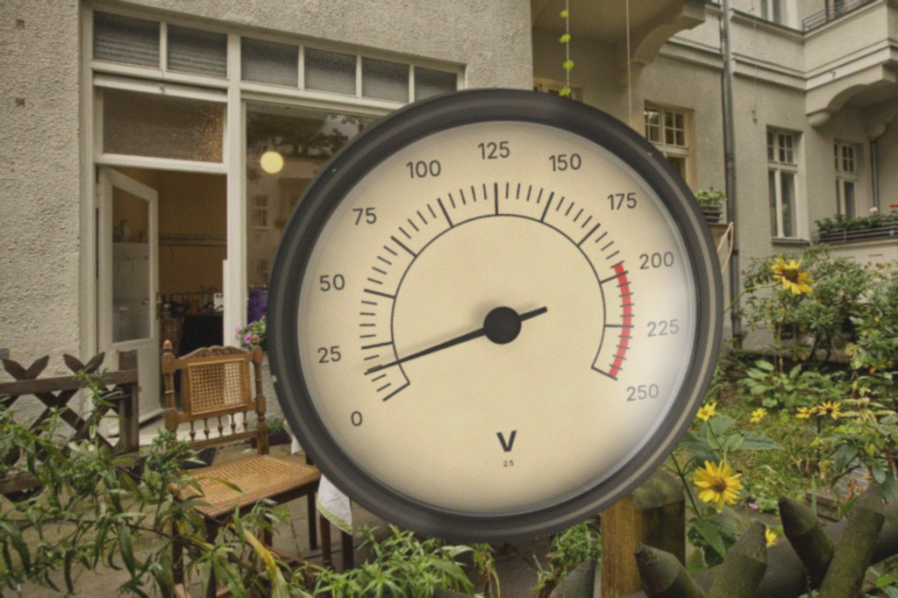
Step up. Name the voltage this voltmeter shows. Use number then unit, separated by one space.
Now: 15 V
